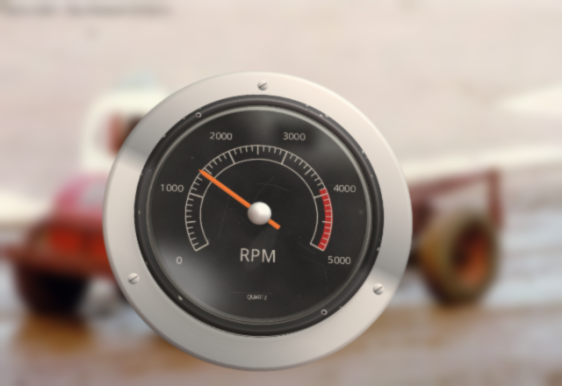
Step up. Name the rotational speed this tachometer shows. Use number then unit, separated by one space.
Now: 1400 rpm
